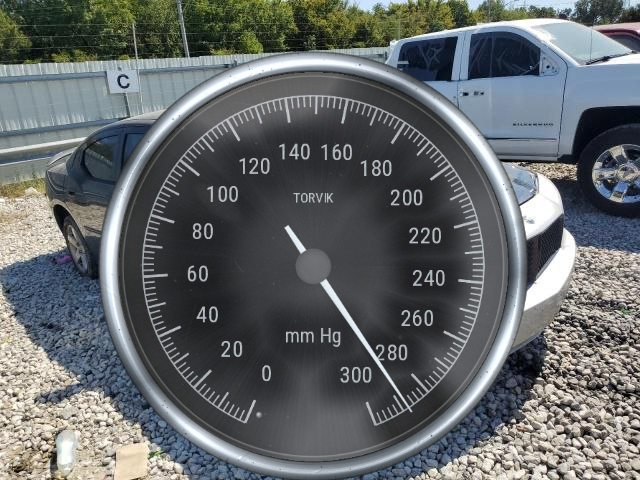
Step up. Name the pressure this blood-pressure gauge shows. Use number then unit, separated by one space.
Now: 288 mmHg
